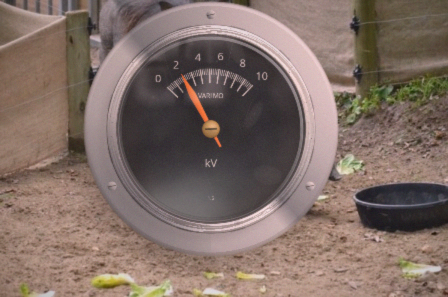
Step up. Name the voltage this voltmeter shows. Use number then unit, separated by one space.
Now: 2 kV
